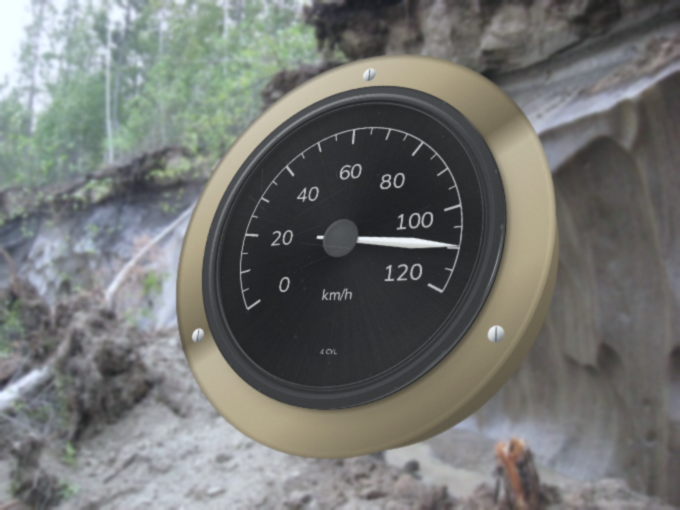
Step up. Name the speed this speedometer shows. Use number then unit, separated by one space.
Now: 110 km/h
